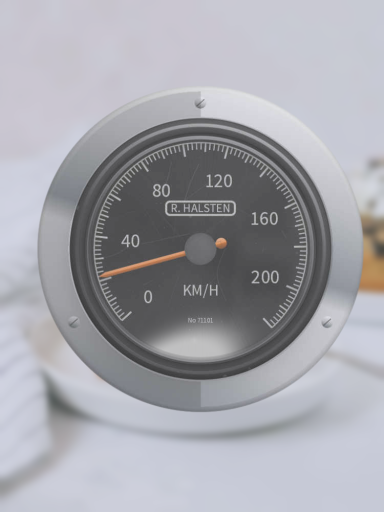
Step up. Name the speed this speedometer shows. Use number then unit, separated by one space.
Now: 22 km/h
